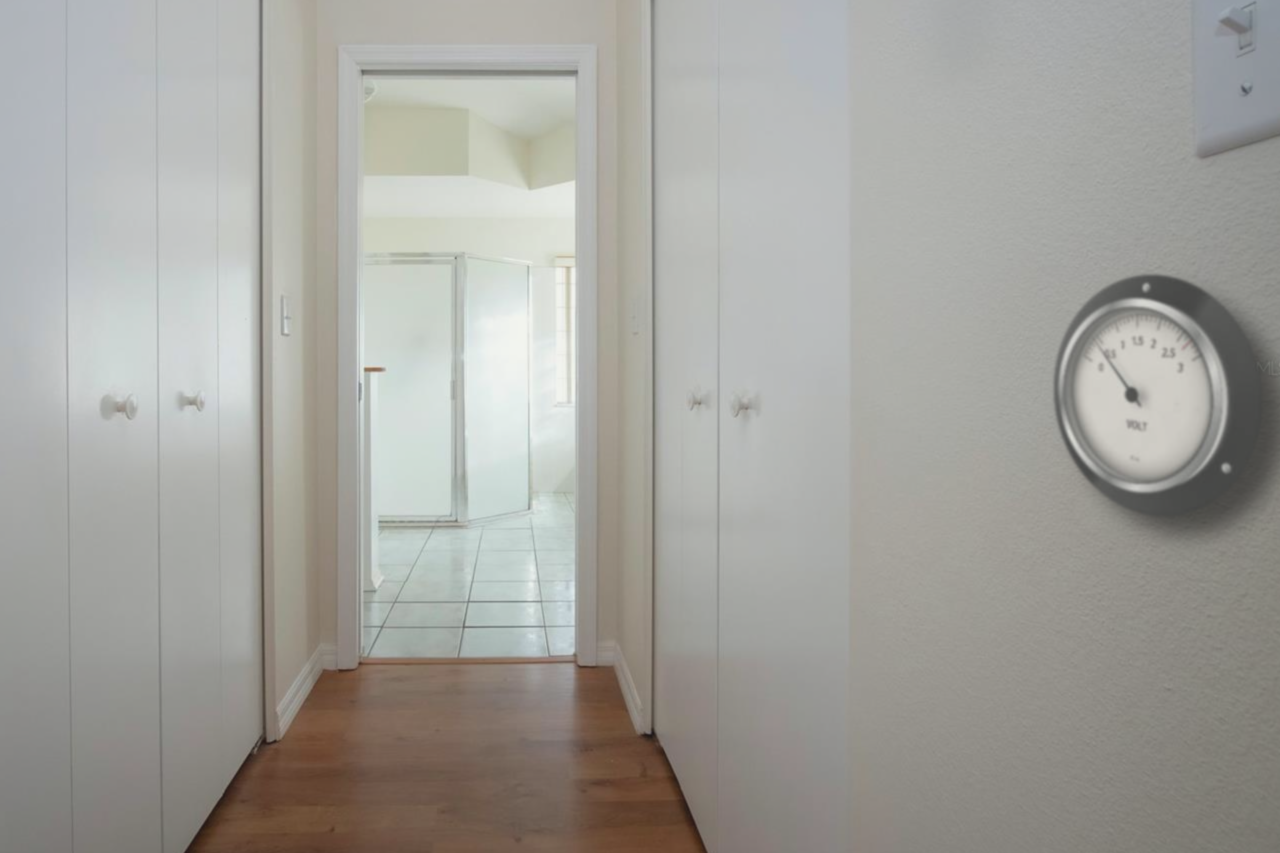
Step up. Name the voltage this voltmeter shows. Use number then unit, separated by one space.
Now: 0.5 V
